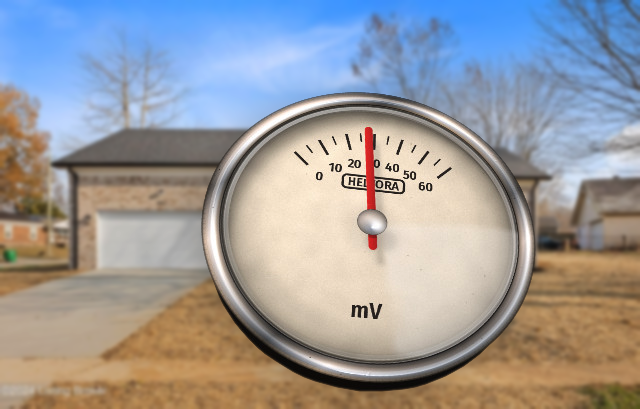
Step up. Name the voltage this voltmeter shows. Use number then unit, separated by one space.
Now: 27.5 mV
